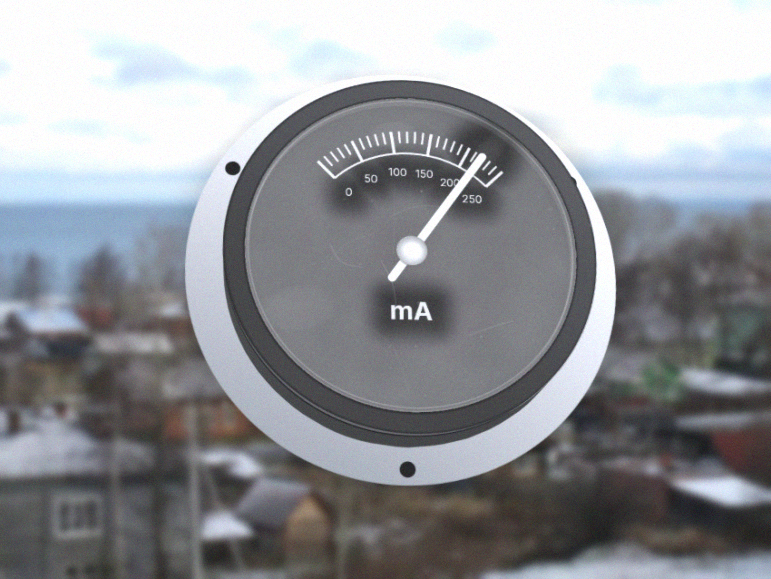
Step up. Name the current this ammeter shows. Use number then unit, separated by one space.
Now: 220 mA
